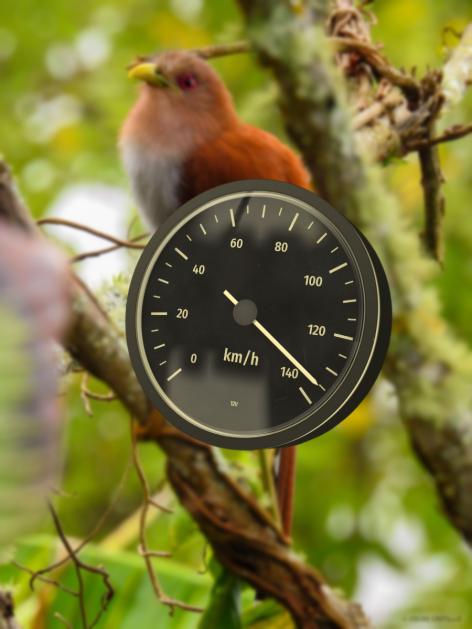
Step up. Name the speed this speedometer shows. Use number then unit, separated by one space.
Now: 135 km/h
